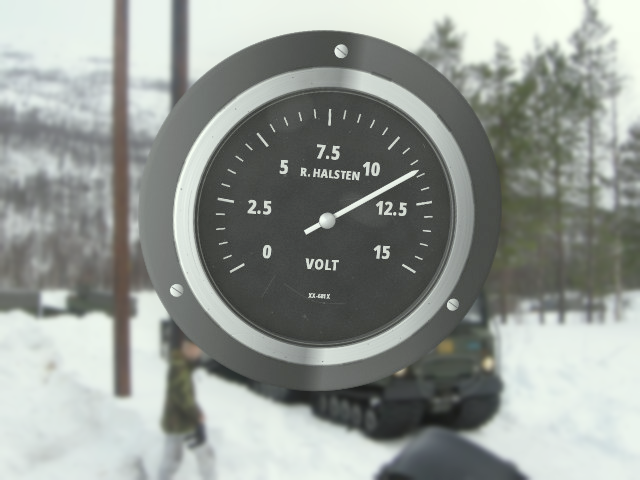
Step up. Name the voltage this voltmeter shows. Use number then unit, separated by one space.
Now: 11.25 V
